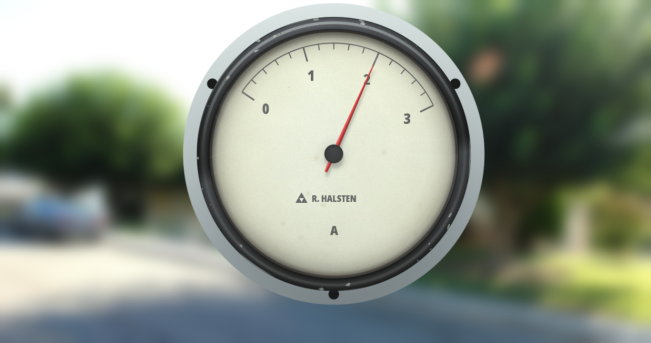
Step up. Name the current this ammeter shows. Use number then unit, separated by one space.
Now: 2 A
